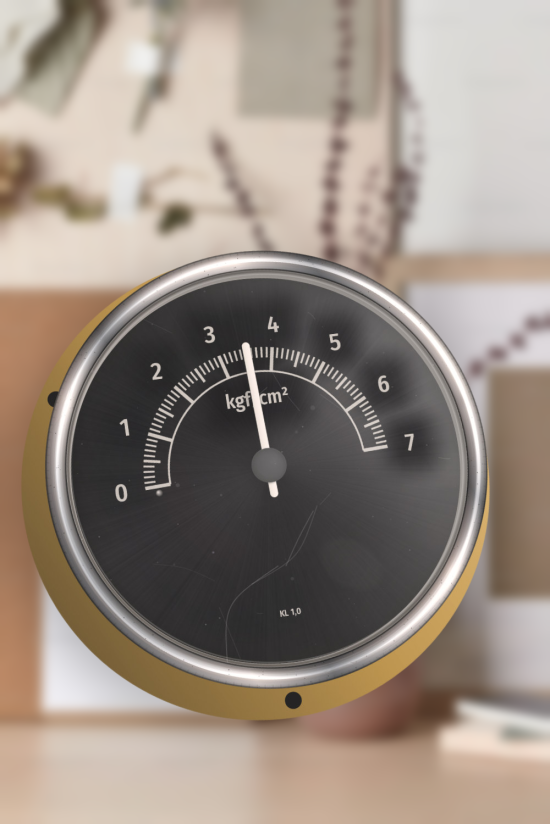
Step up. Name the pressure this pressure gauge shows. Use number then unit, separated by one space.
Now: 3.5 kg/cm²
